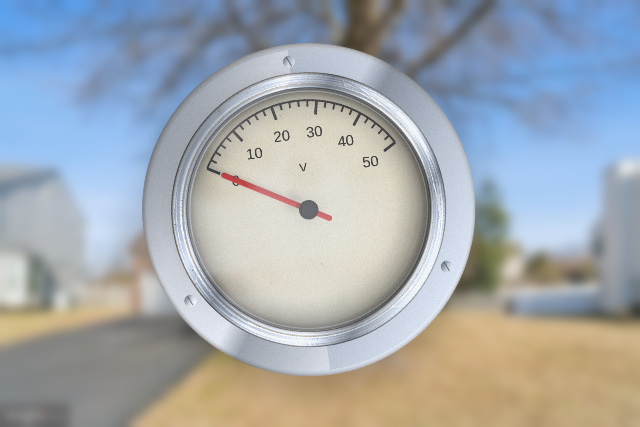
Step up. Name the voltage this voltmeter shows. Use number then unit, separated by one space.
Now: 0 V
